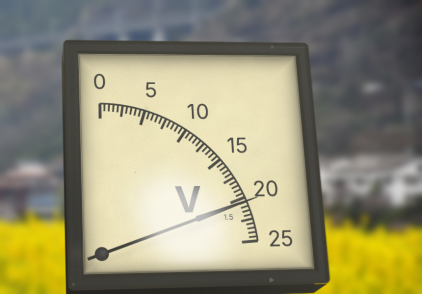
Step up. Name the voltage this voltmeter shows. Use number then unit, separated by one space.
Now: 20.5 V
